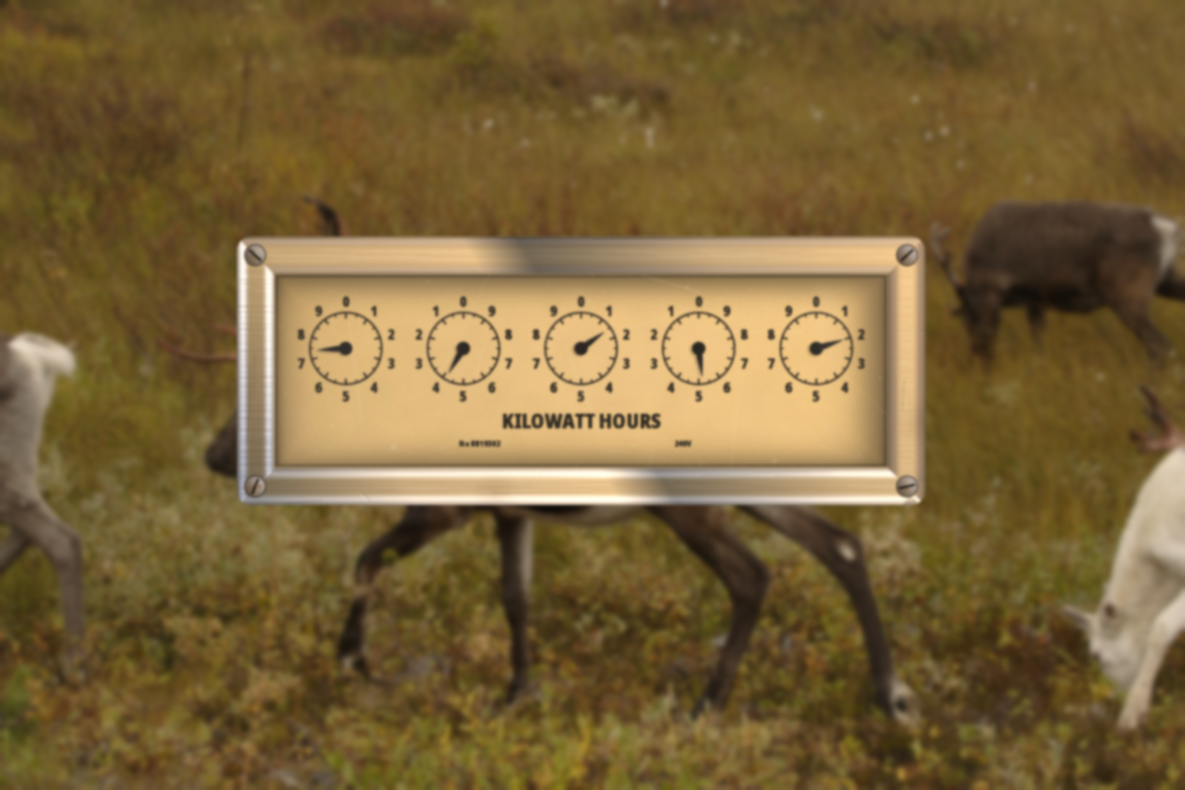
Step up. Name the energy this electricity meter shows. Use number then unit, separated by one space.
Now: 74152 kWh
